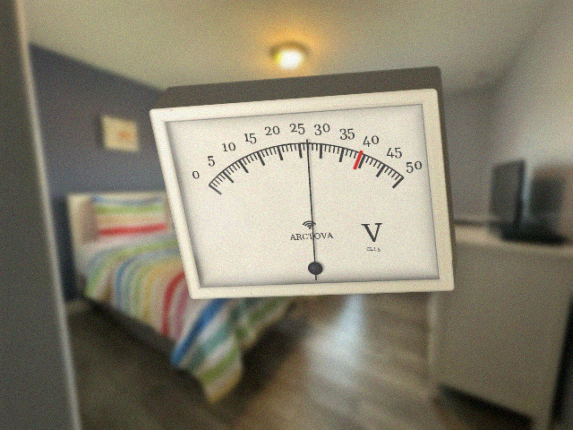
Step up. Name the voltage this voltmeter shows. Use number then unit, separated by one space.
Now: 27 V
